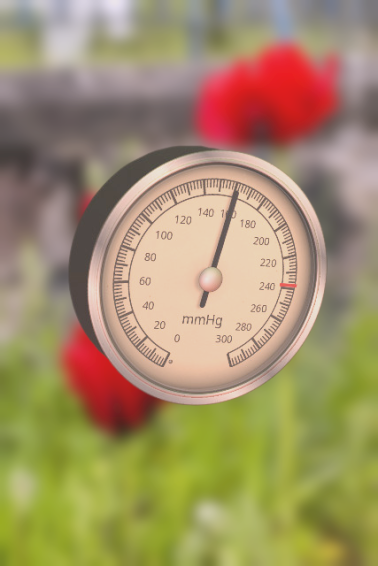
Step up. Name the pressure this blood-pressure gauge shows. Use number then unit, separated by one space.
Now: 160 mmHg
